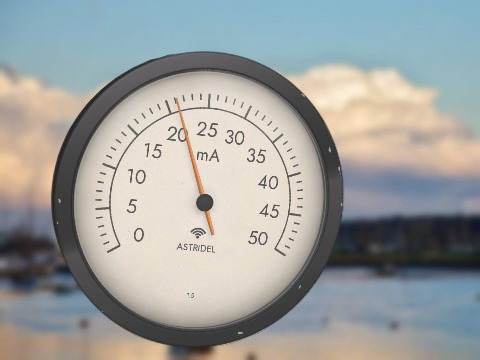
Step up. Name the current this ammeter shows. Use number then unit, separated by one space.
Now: 21 mA
